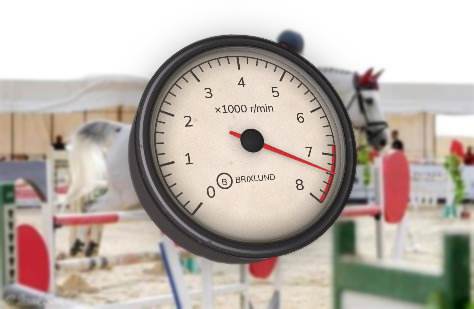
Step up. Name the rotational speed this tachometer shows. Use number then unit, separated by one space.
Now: 7400 rpm
